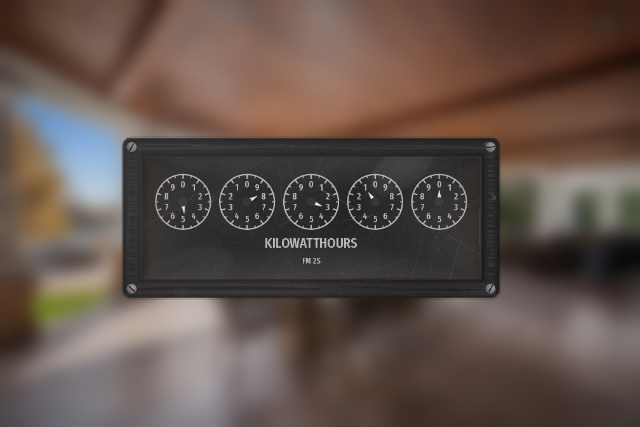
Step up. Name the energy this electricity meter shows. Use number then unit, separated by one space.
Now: 48310 kWh
